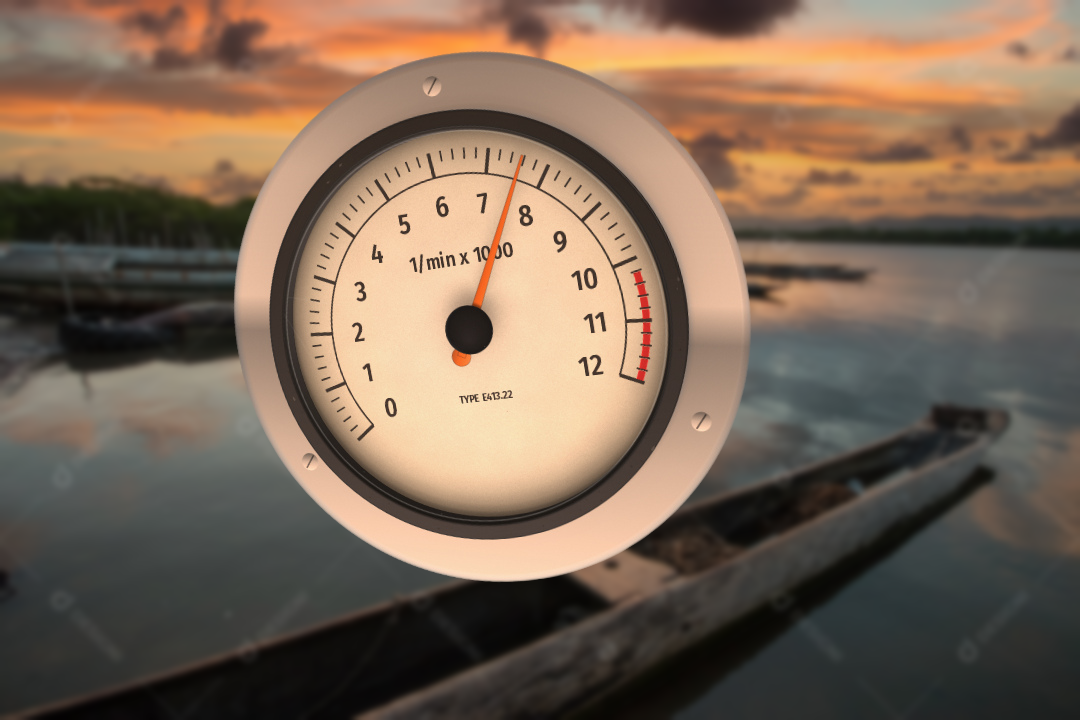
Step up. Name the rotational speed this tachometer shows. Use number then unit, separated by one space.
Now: 7600 rpm
